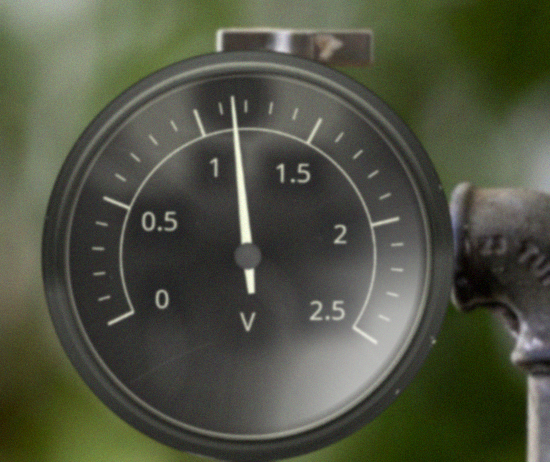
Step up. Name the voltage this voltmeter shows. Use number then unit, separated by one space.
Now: 1.15 V
